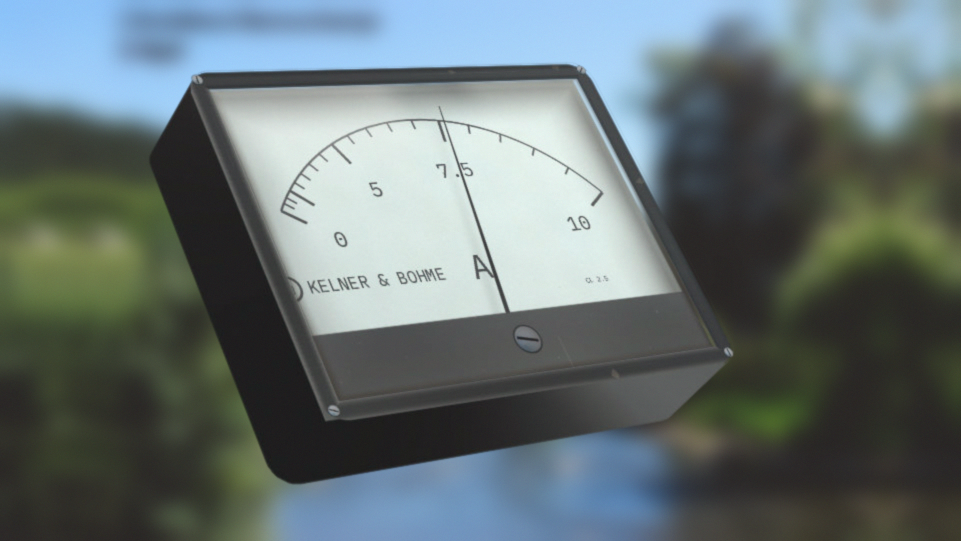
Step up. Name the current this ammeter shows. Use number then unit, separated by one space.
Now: 7.5 A
